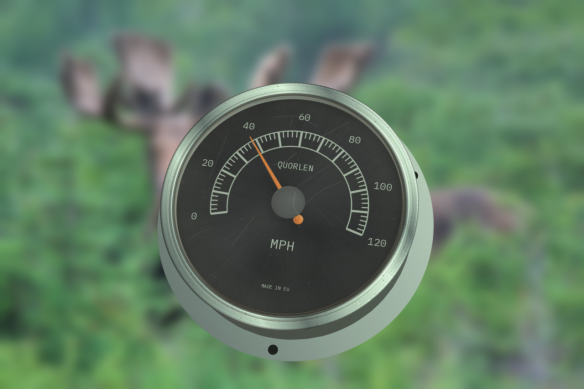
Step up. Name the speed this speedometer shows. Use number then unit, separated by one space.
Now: 38 mph
